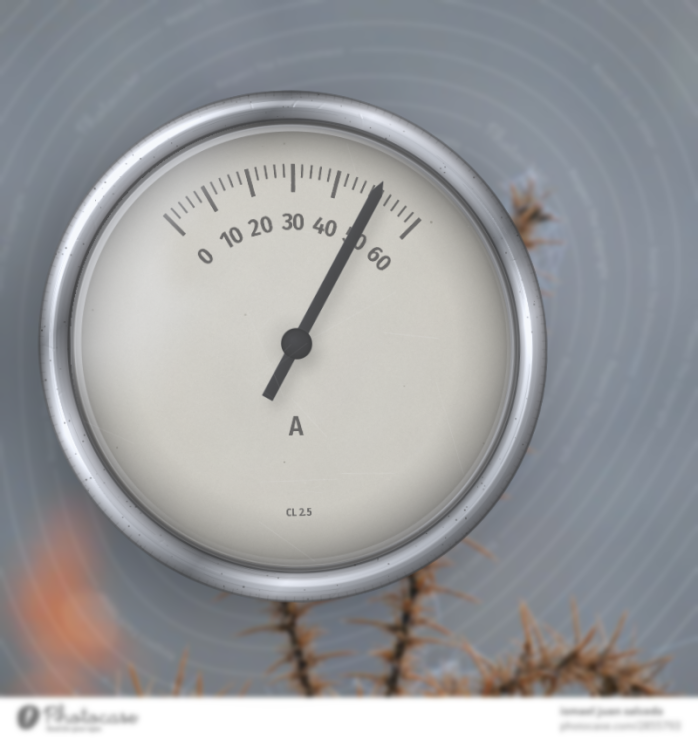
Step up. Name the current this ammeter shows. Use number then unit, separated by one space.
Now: 49 A
